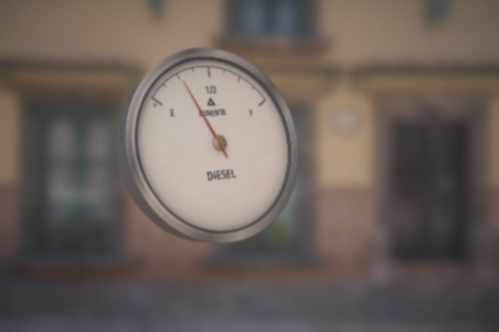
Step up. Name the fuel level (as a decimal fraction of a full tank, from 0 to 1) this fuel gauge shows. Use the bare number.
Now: 0.25
